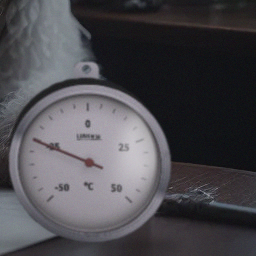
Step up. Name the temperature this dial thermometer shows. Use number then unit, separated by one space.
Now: -25 °C
